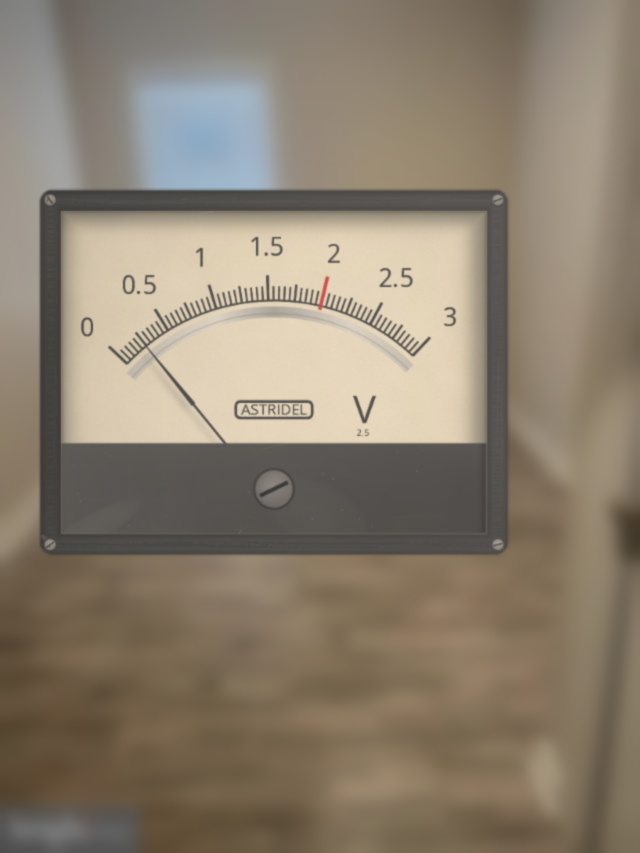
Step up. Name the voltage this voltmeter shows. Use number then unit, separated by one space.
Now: 0.25 V
